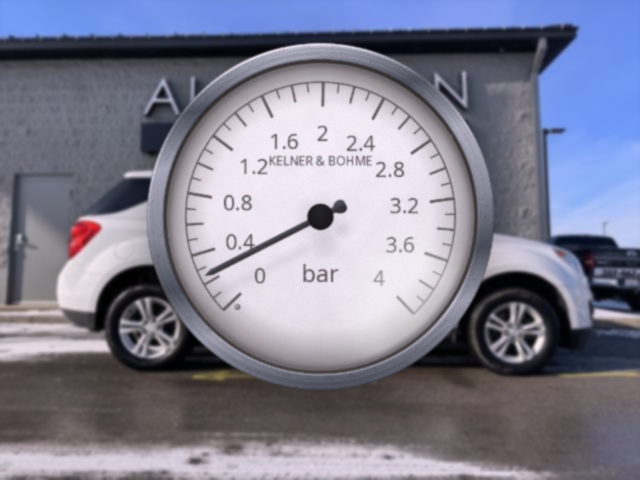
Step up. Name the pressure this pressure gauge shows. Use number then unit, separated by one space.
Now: 0.25 bar
